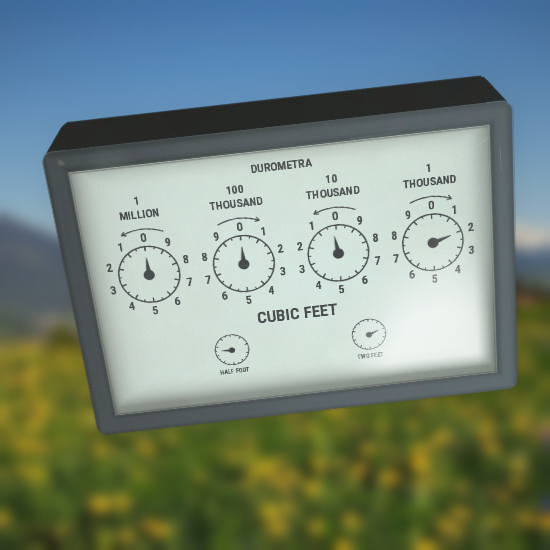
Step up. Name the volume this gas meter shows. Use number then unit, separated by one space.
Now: 200 ft³
